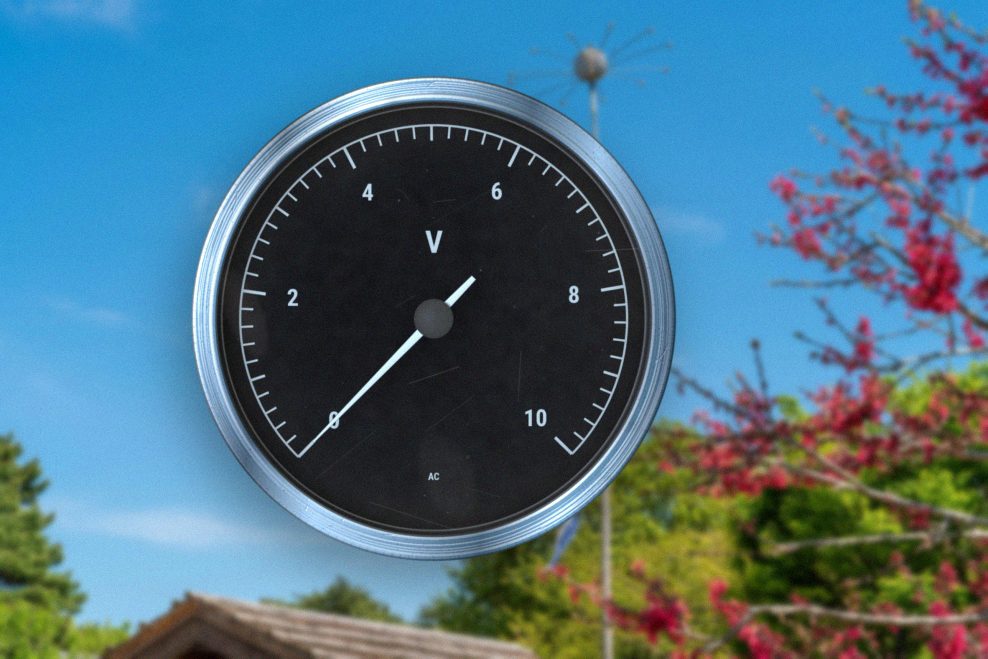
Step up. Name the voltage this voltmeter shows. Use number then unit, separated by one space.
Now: 0 V
